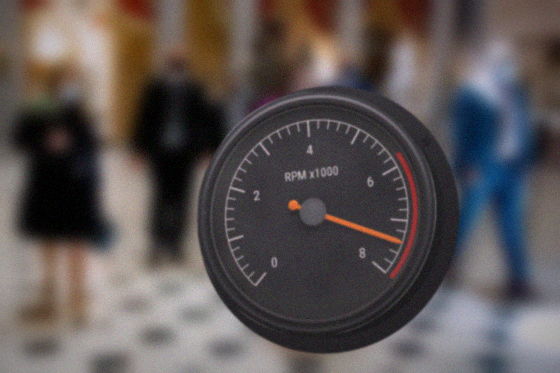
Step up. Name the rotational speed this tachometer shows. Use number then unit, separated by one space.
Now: 7400 rpm
